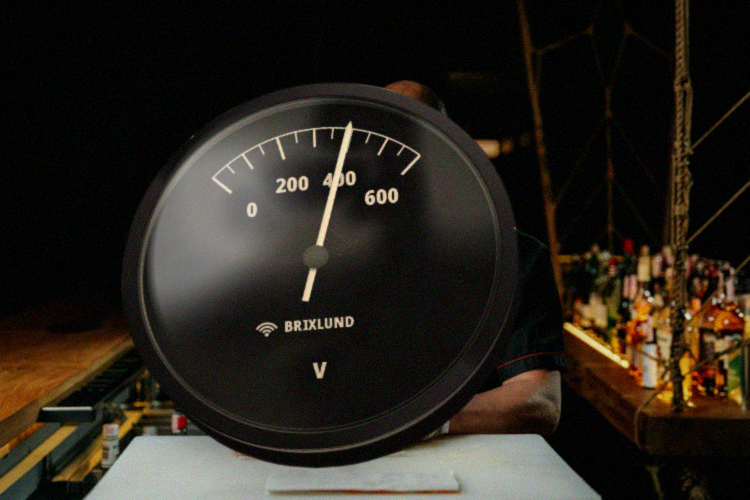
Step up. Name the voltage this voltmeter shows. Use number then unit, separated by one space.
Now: 400 V
